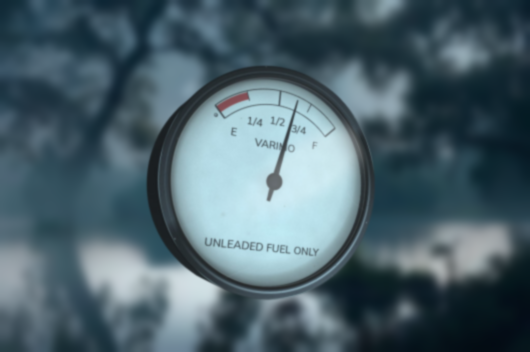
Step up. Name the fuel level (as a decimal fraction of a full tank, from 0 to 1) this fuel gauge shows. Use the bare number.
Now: 0.625
